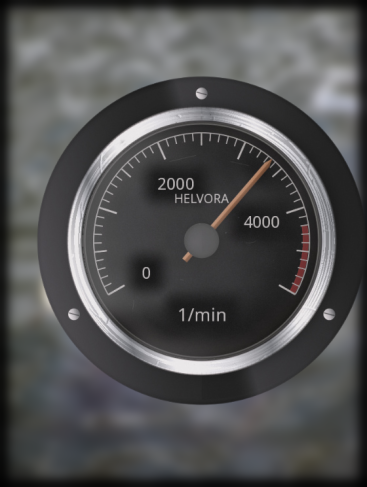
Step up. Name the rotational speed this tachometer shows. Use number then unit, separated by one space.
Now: 3350 rpm
